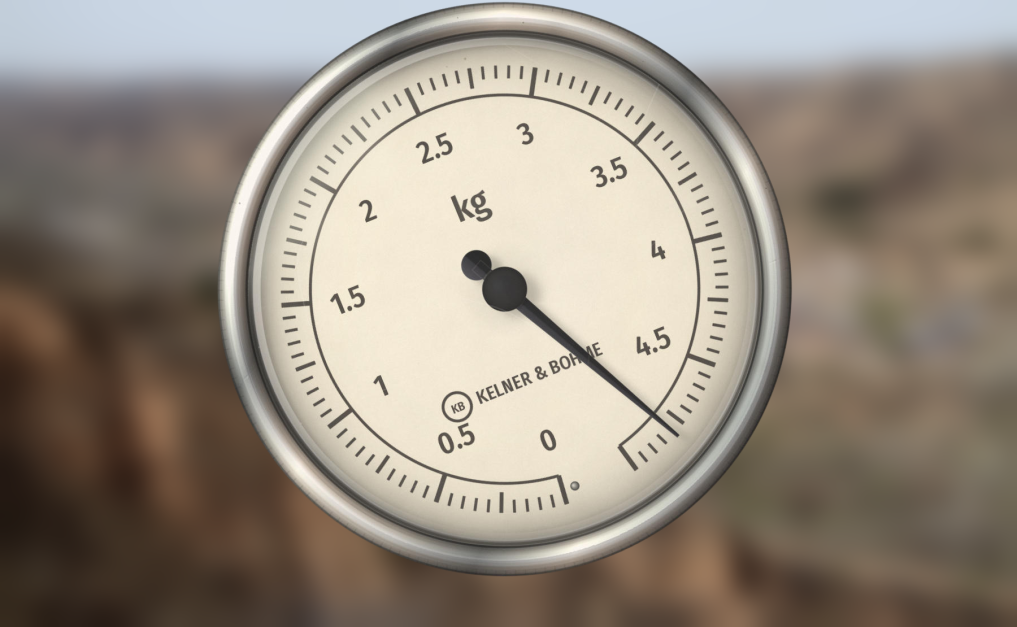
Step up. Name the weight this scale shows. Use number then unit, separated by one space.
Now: 4.8 kg
